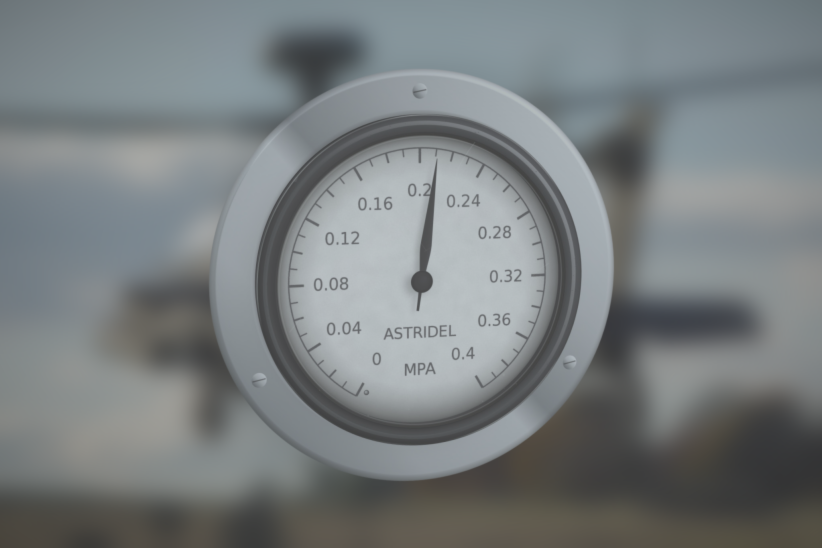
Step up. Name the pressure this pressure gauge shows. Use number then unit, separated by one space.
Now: 0.21 MPa
